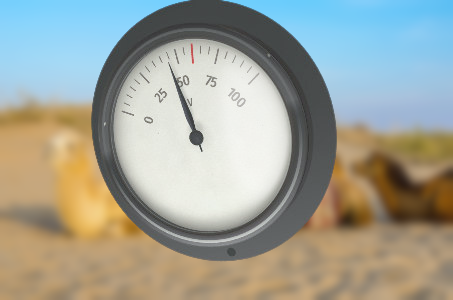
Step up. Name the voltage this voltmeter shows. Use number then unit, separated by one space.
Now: 45 V
